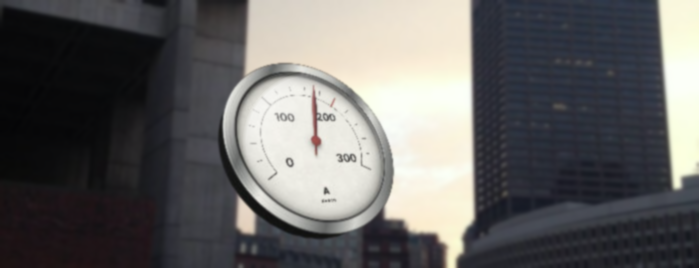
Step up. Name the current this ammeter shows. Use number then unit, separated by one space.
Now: 170 A
